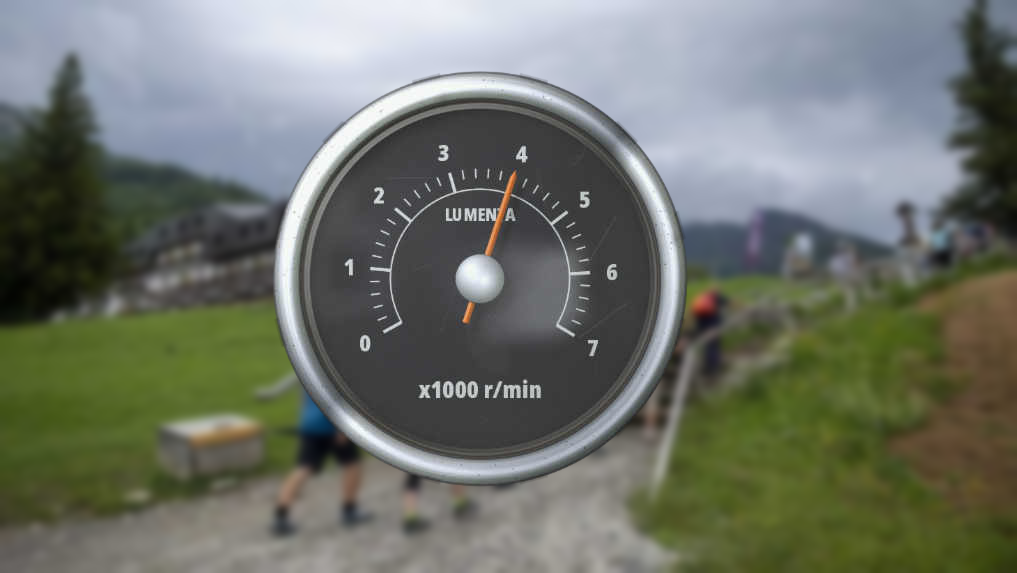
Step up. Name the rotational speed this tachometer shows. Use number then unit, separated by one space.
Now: 4000 rpm
